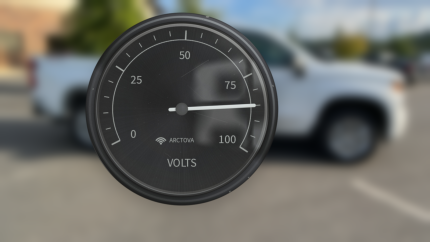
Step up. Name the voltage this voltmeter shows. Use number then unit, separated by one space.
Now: 85 V
